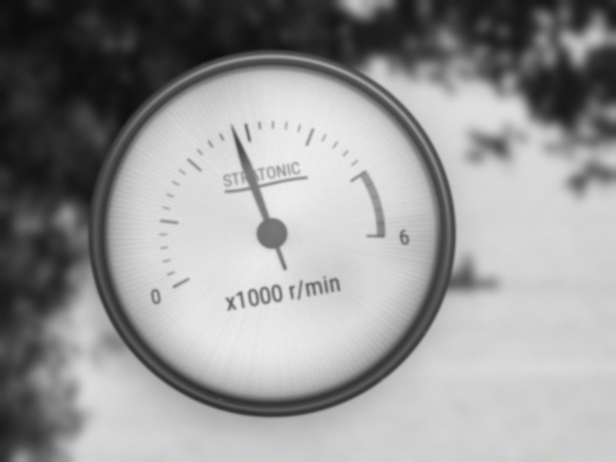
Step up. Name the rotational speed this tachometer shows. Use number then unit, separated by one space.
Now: 2800 rpm
